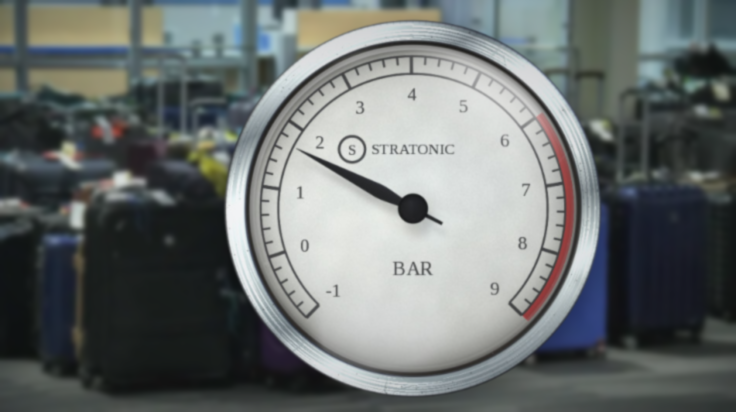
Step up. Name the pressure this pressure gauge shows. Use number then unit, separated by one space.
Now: 1.7 bar
